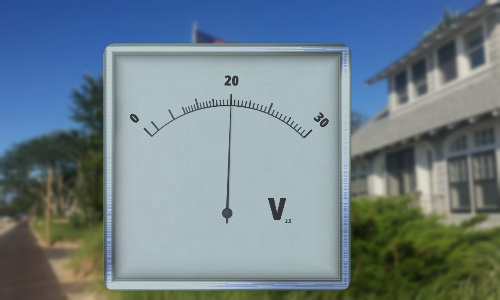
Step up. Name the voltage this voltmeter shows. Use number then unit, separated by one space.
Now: 20 V
